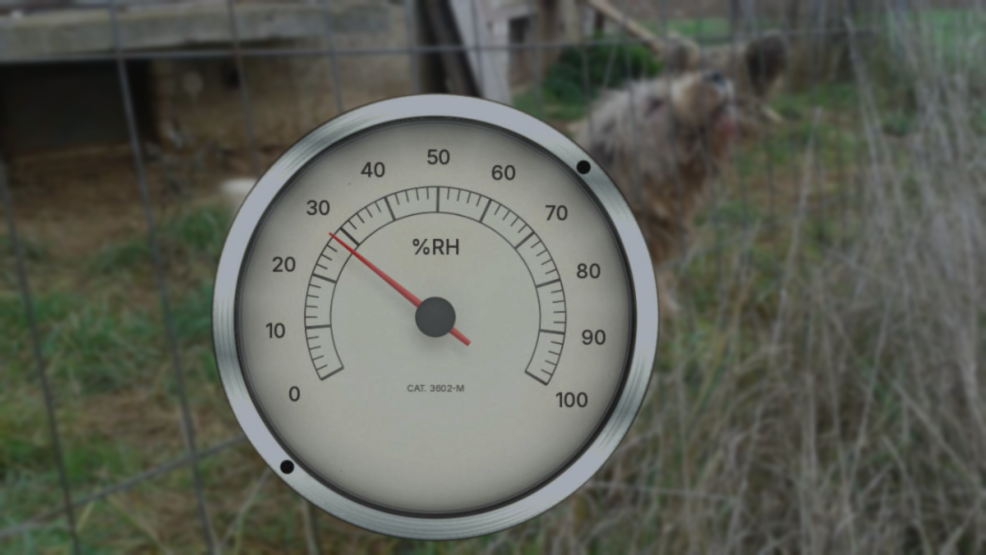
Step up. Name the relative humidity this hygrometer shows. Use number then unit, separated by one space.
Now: 28 %
